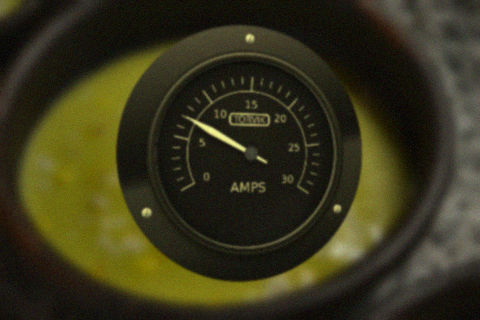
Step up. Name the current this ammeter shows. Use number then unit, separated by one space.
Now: 7 A
